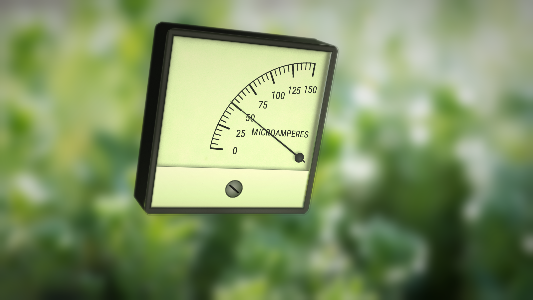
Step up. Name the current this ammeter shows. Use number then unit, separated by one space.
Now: 50 µA
